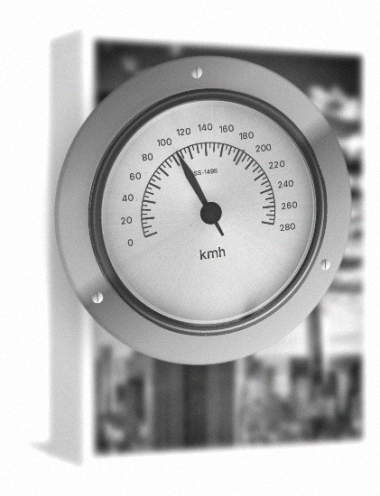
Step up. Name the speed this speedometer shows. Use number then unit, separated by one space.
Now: 105 km/h
